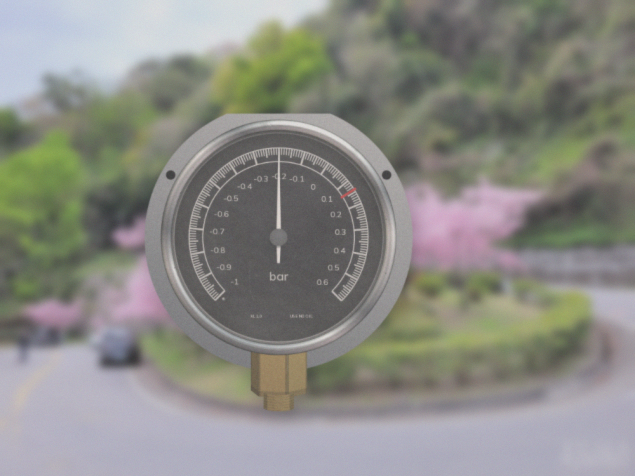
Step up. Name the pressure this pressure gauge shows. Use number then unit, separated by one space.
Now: -0.2 bar
